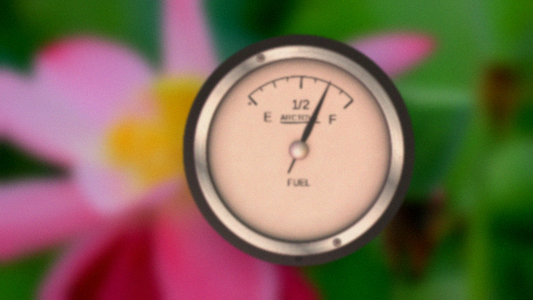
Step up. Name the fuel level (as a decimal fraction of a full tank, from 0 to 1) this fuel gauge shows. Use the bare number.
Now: 0.75
